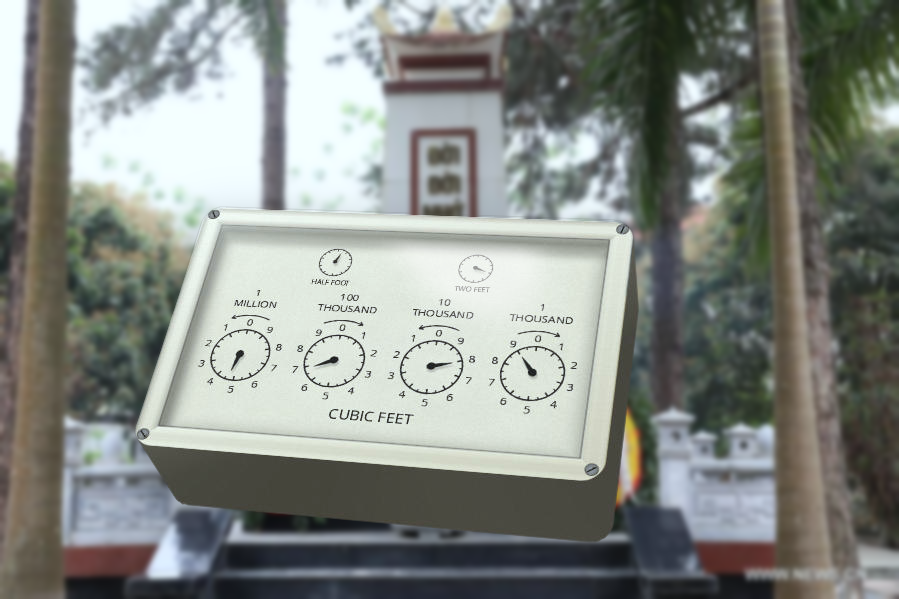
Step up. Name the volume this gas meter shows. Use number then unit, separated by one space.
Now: 467900 ft³
